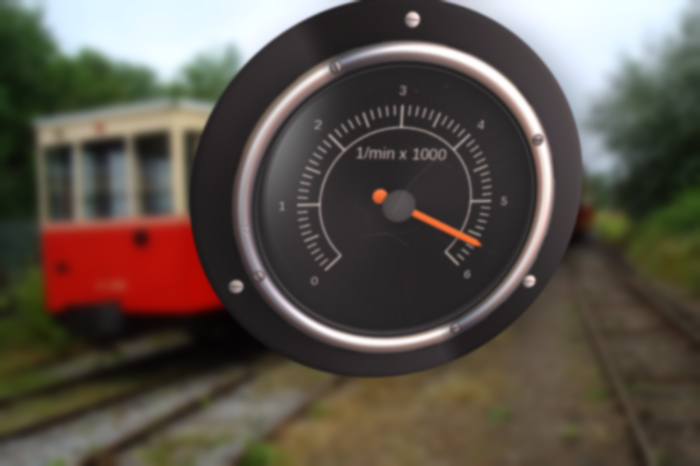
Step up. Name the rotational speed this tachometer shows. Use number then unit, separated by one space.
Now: 5600 rpm
